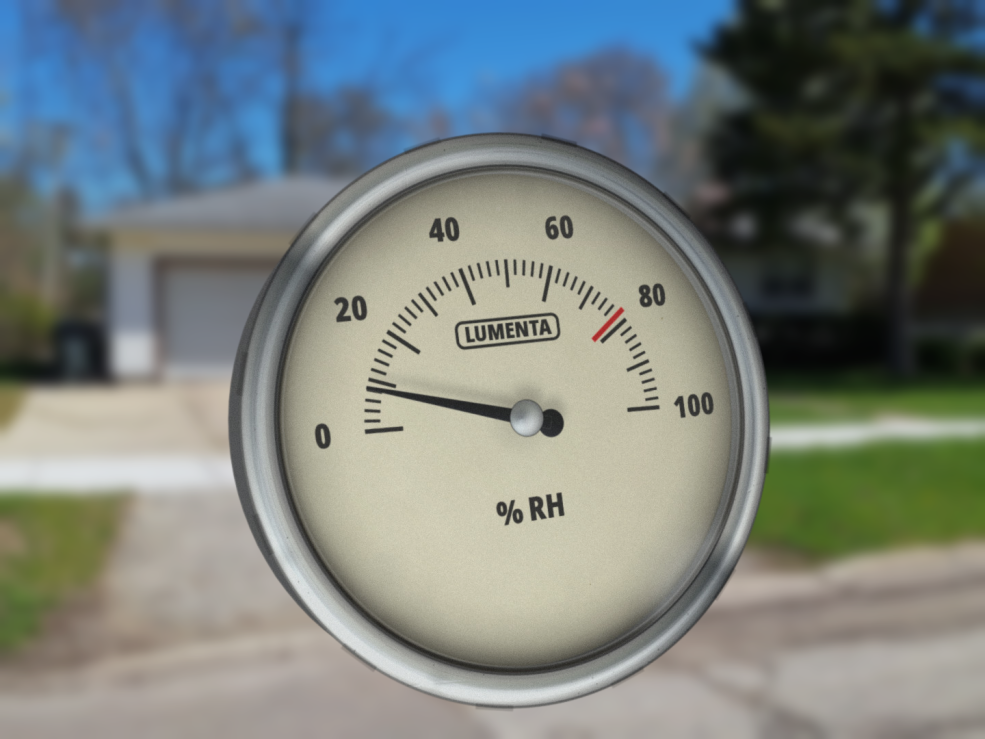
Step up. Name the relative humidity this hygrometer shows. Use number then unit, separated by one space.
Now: 8 %
